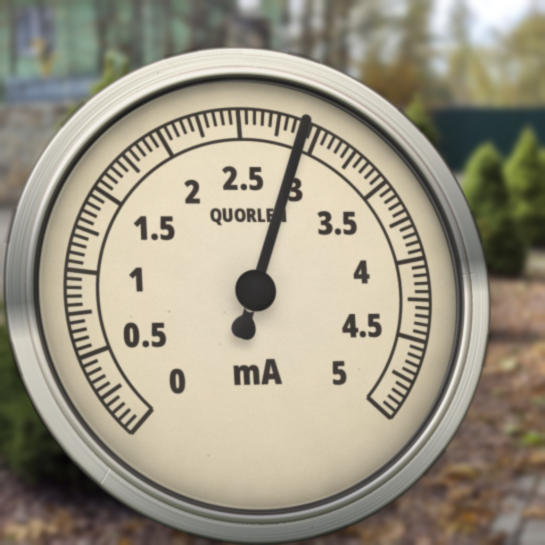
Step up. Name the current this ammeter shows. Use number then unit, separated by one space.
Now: 2.9 mA
